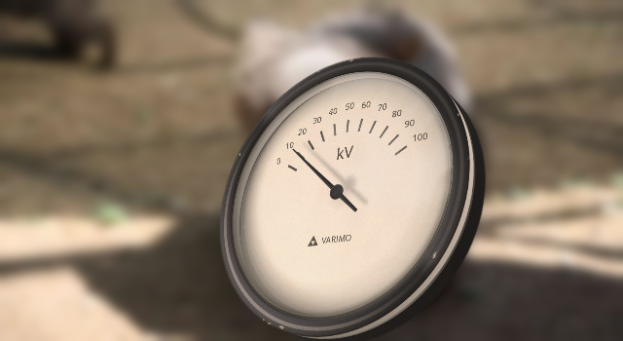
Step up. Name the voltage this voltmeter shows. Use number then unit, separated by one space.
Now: 10 kV
